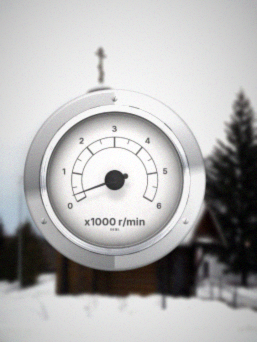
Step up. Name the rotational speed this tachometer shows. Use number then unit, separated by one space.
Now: 250 rpm
